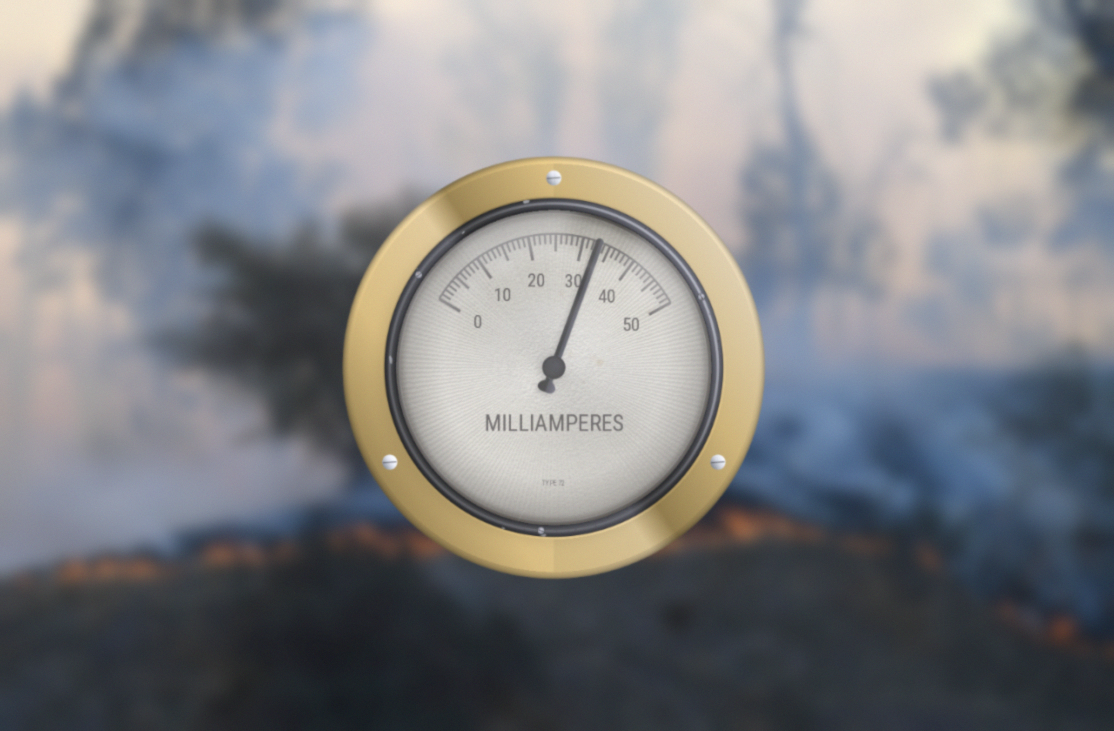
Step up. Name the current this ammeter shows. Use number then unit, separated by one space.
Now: 33 mA
